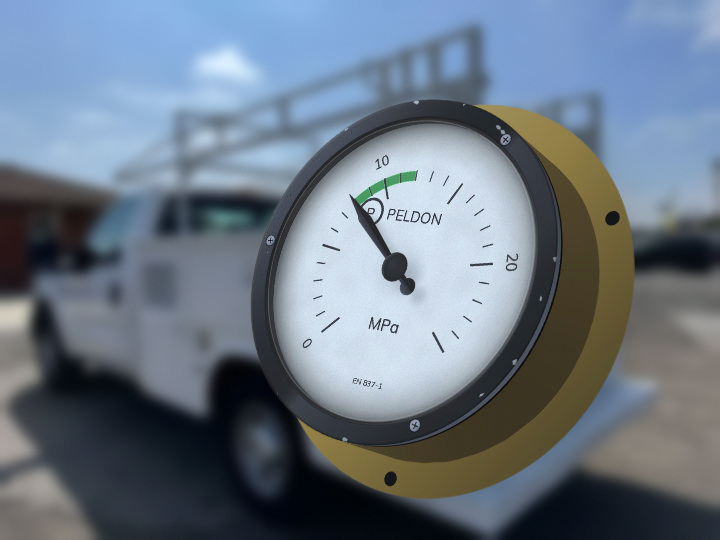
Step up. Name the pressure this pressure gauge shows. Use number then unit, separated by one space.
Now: 8 MPa
